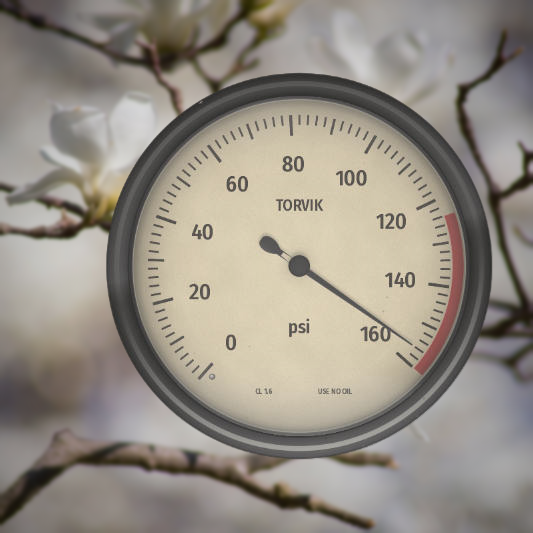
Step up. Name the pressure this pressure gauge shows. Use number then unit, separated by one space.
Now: 156 psi
